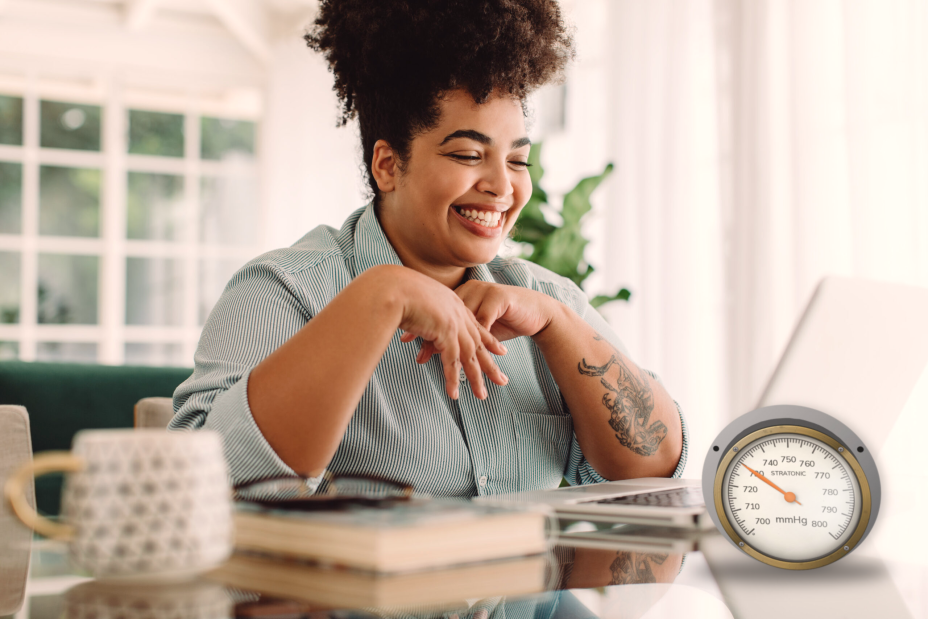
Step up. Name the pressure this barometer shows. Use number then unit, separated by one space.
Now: 730 mmHg
